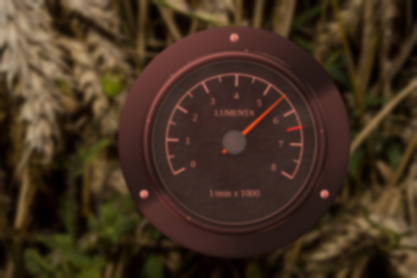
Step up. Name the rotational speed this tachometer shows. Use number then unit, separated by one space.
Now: 5500 rpm
